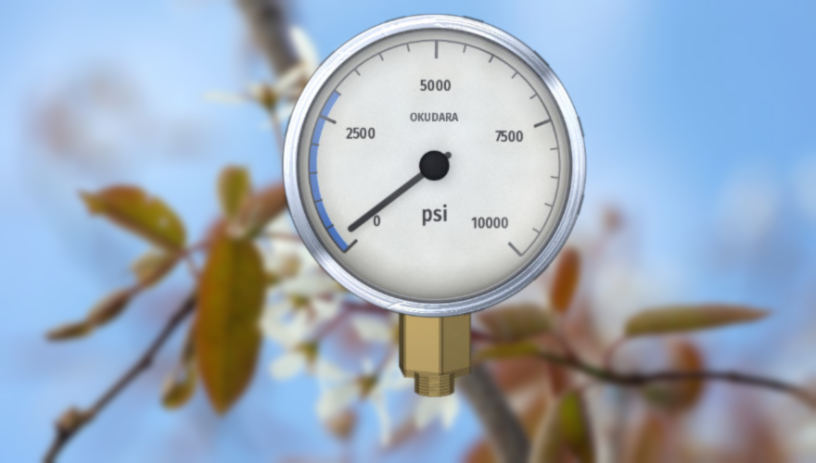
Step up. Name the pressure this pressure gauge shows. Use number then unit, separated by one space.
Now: 250 psi
